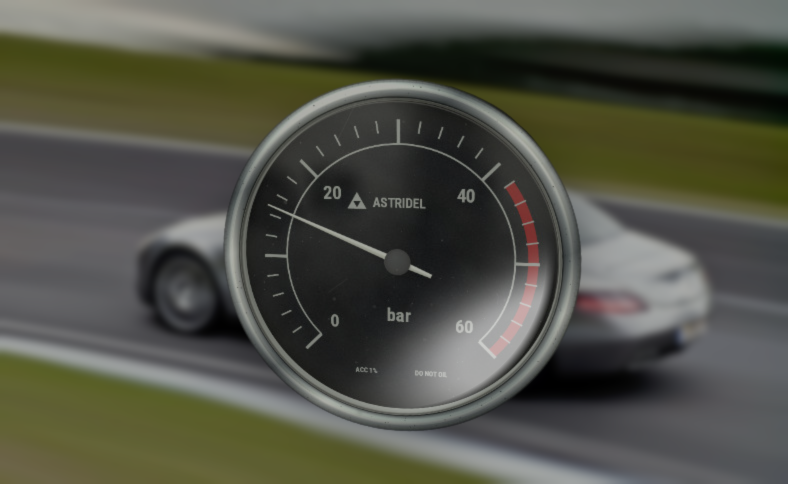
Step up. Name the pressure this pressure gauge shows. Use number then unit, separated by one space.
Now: 15 bar
